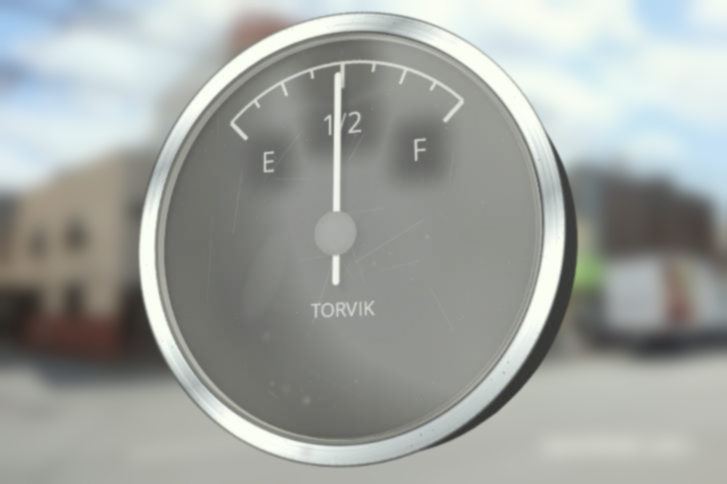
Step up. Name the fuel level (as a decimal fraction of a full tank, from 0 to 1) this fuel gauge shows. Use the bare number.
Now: 0.5
